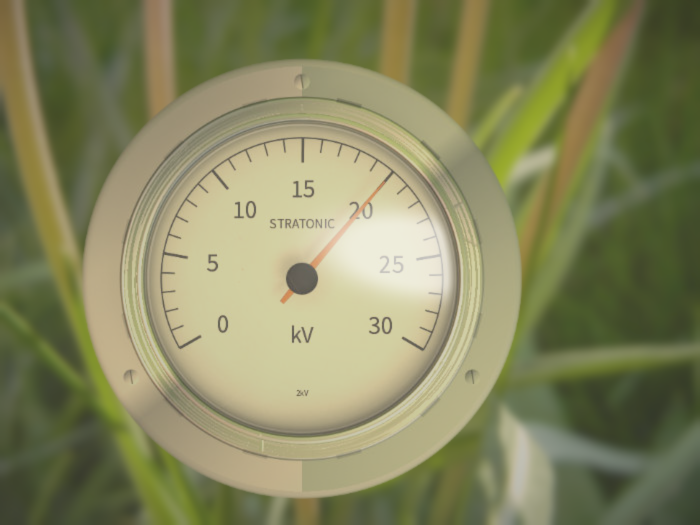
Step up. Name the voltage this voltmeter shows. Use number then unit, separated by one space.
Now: 20 kV
